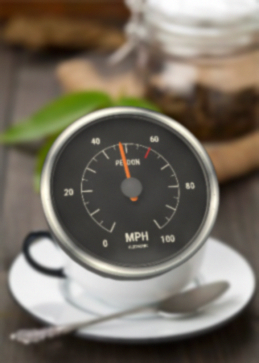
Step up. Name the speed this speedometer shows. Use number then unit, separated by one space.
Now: 47.5 mph
